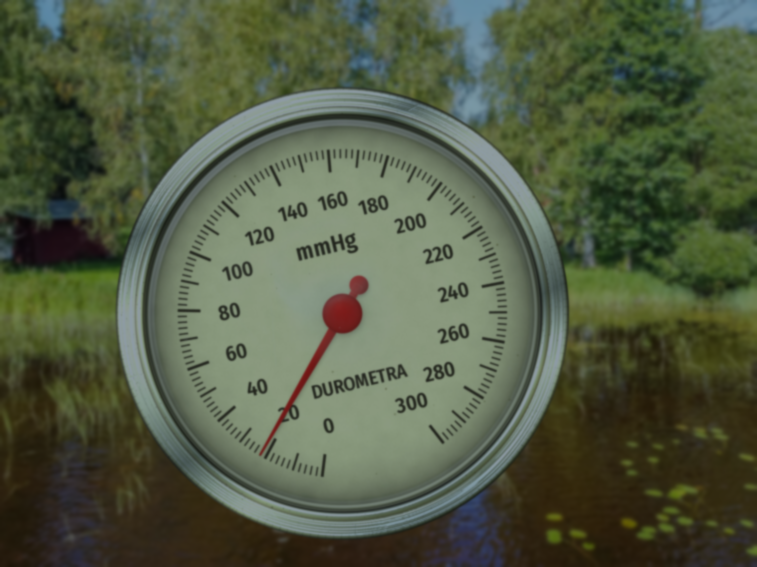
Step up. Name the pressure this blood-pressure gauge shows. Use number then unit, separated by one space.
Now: 22 mmHg
